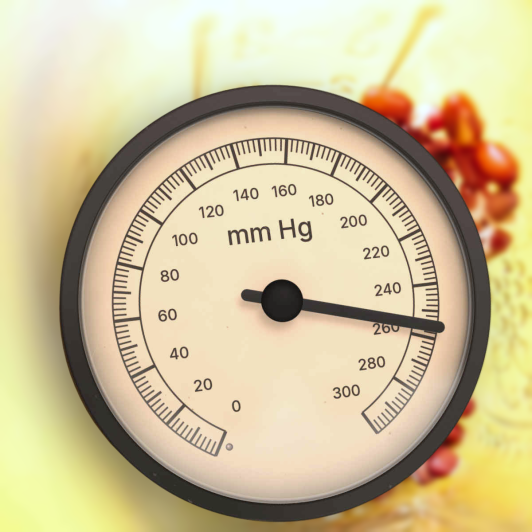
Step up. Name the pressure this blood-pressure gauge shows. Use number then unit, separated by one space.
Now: 256 mmHg
